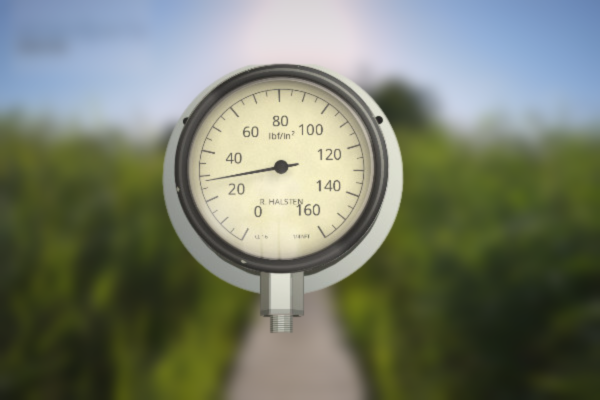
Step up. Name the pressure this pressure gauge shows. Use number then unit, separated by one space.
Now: 27.5 psi
